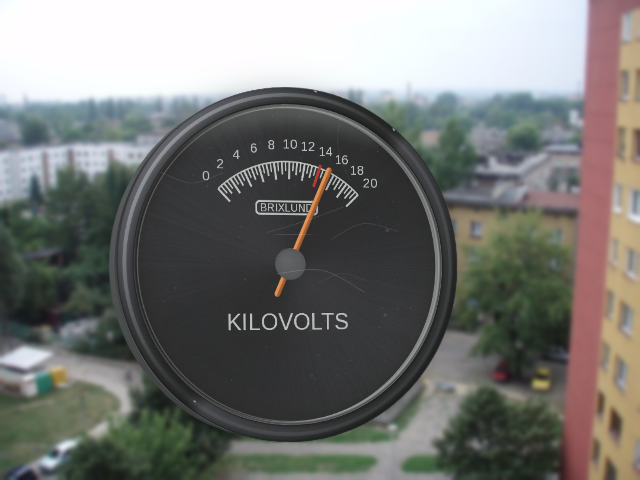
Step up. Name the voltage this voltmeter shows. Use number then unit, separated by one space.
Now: 15 kV
